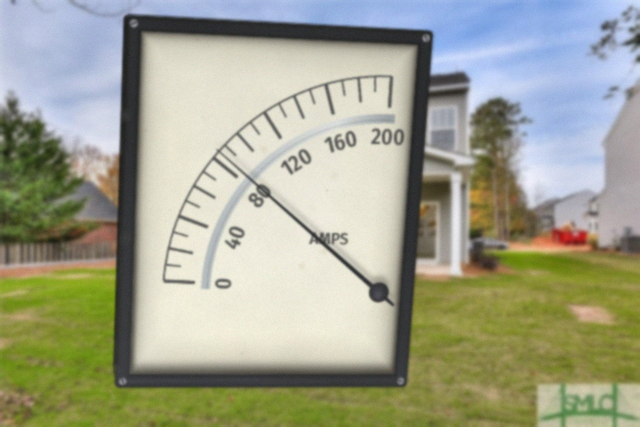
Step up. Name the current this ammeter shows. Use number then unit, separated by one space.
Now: 85 A
